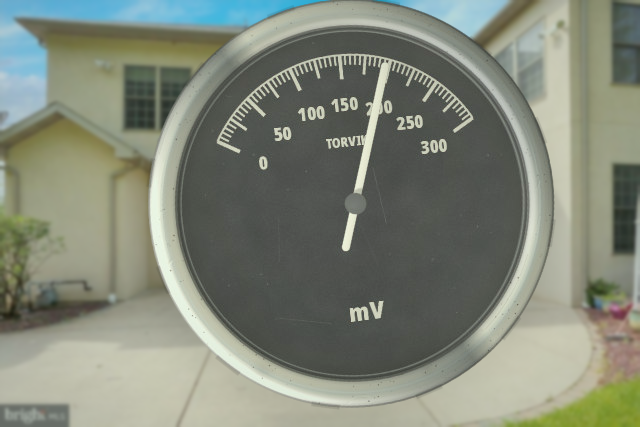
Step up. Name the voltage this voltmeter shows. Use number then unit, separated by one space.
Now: 195 mV
